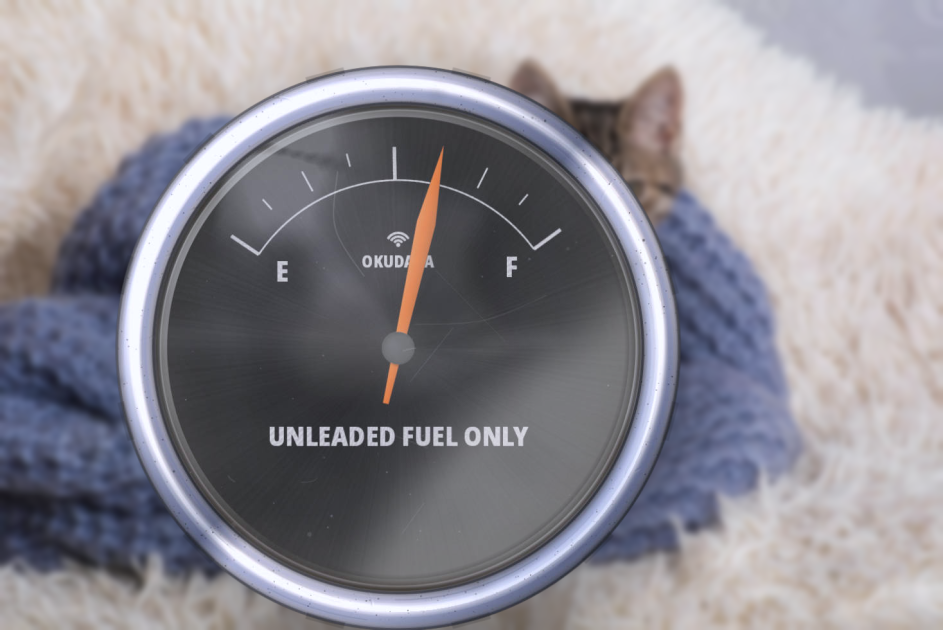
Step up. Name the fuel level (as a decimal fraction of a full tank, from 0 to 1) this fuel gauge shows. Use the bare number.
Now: 0.625
